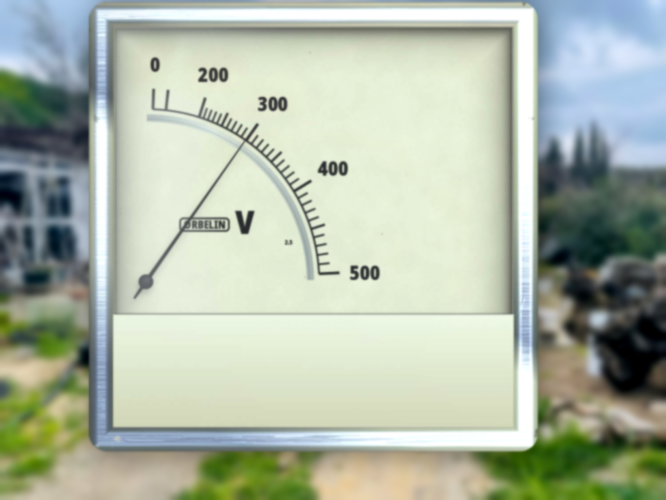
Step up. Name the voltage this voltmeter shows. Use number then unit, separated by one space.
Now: 300 V
